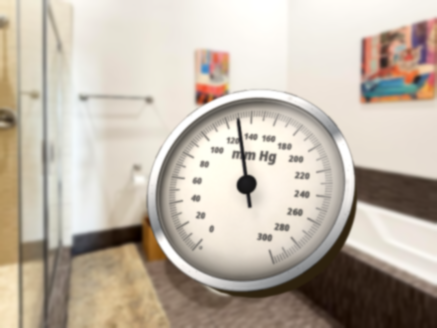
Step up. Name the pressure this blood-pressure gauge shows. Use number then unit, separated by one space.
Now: 130 mmHg
